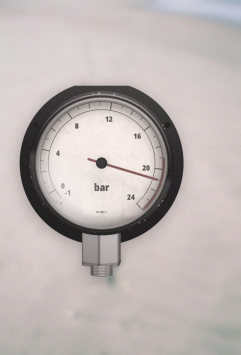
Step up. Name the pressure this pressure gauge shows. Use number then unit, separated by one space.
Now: 21 bar
